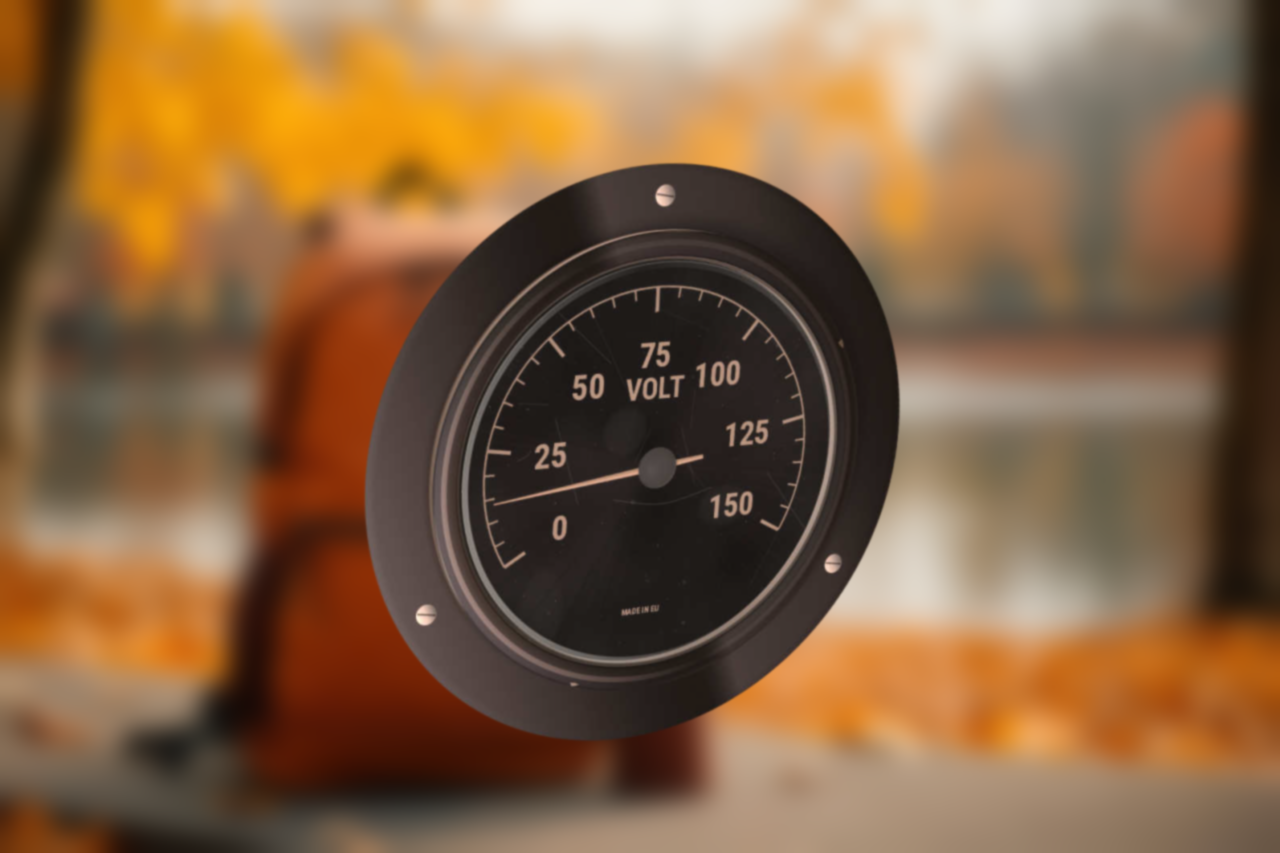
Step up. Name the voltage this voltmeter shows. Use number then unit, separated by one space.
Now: 15 V
